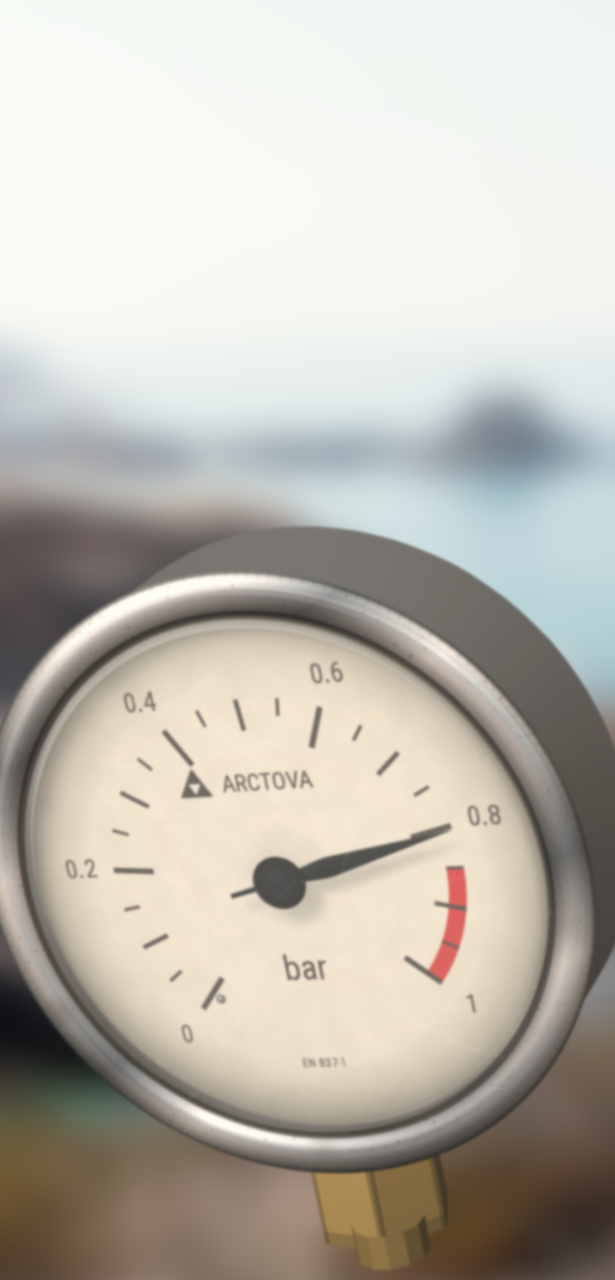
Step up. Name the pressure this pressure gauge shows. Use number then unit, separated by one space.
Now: 0.8 bar
